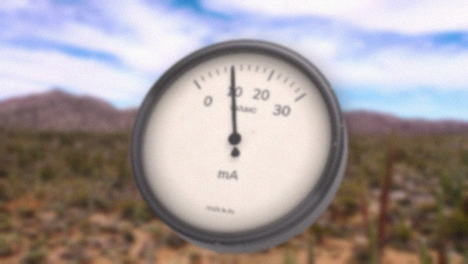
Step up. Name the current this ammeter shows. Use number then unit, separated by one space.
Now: 10 mA
